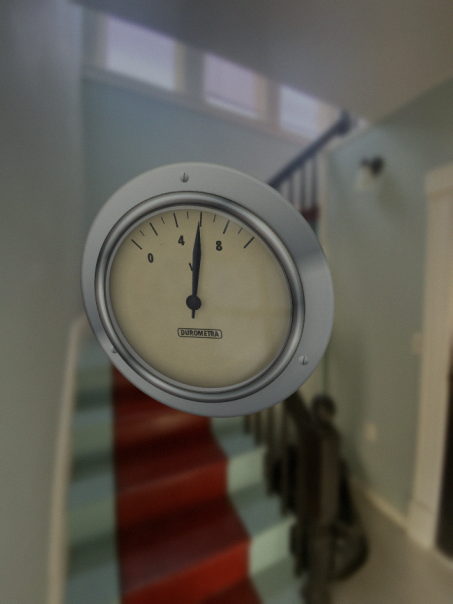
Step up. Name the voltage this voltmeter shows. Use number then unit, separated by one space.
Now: 6 V
